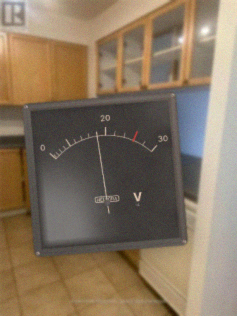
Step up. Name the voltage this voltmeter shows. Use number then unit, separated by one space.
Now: 18 V
